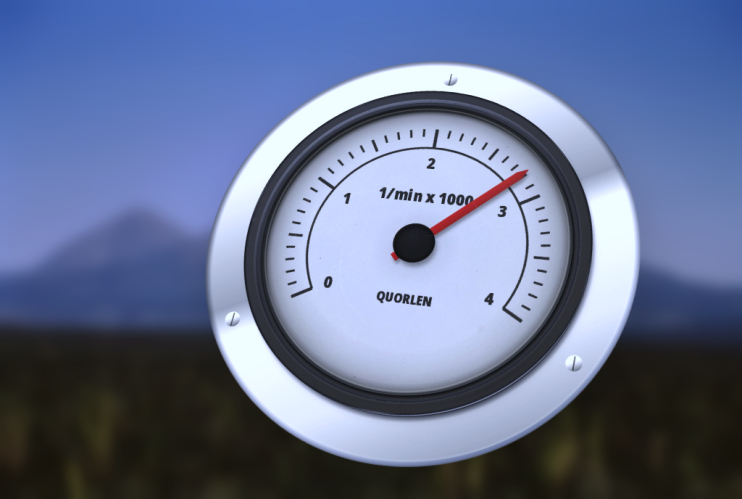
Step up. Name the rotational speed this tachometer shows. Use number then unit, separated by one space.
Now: 2800 rpm
